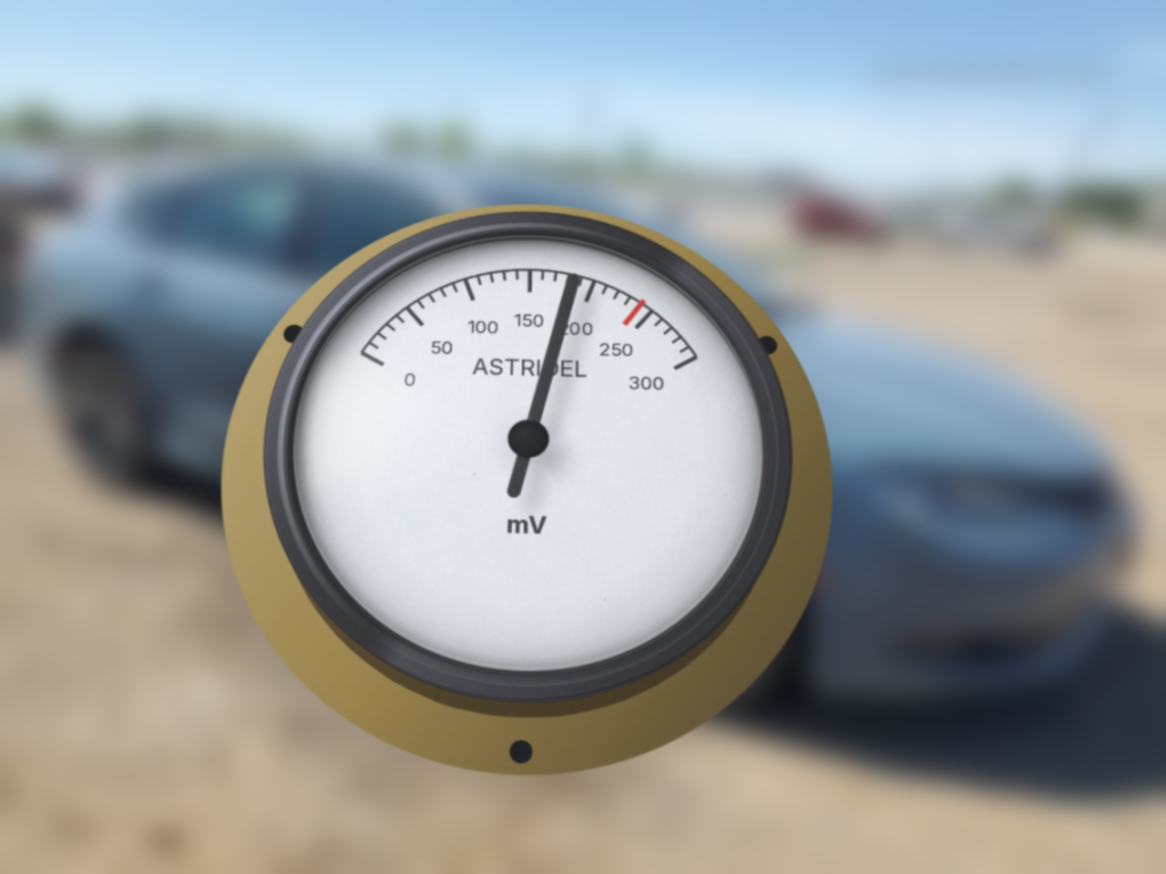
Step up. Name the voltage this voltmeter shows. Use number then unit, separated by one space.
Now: 185 mV
